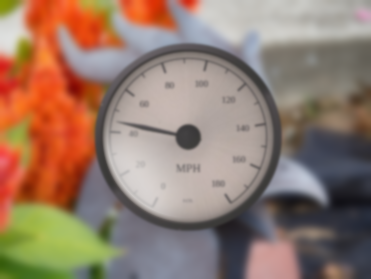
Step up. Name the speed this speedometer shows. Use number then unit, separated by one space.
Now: 45 mph
